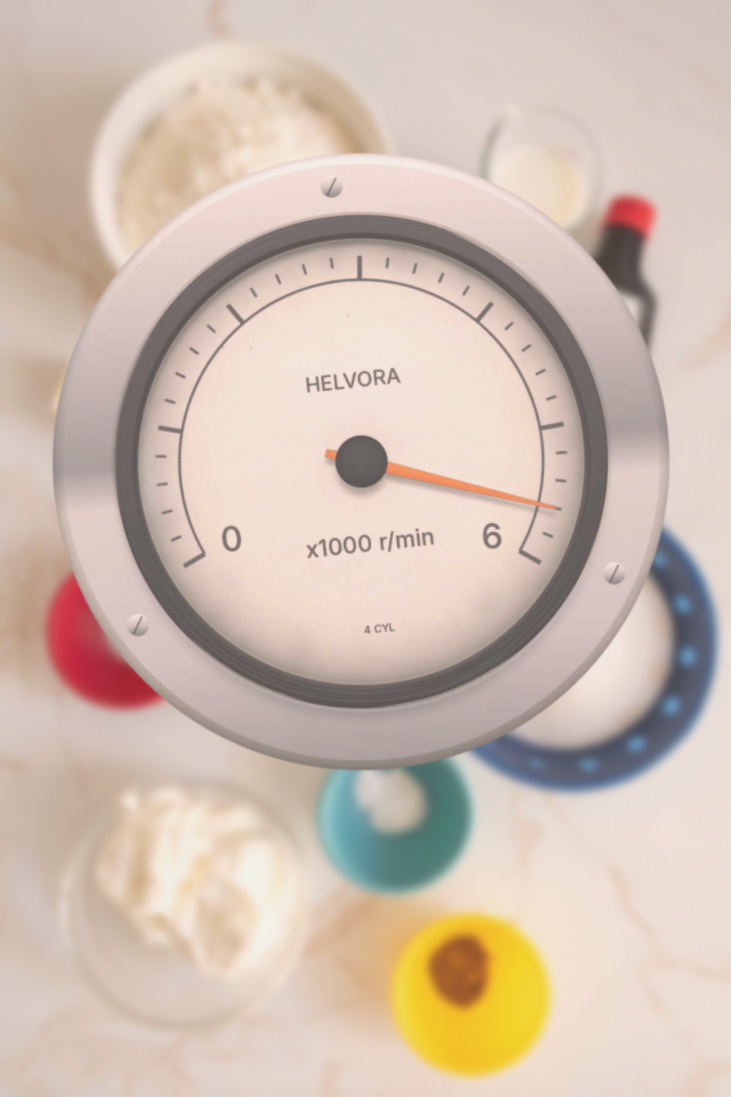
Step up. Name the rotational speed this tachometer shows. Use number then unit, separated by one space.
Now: 5600 rpm
